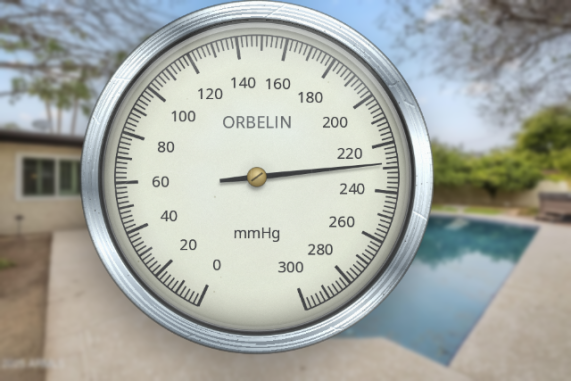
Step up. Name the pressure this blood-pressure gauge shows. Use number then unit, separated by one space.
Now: 228 mmHg
